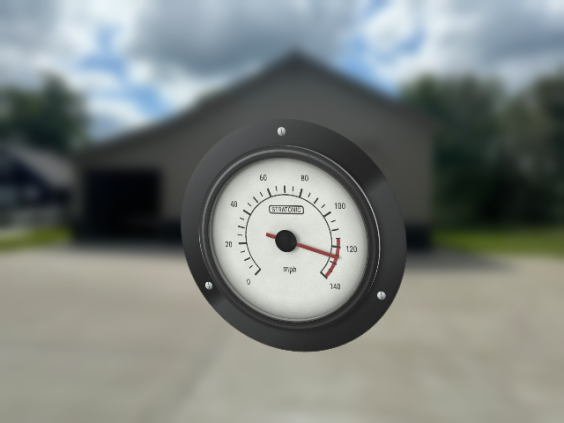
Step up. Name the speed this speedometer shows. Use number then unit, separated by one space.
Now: 125 mph
